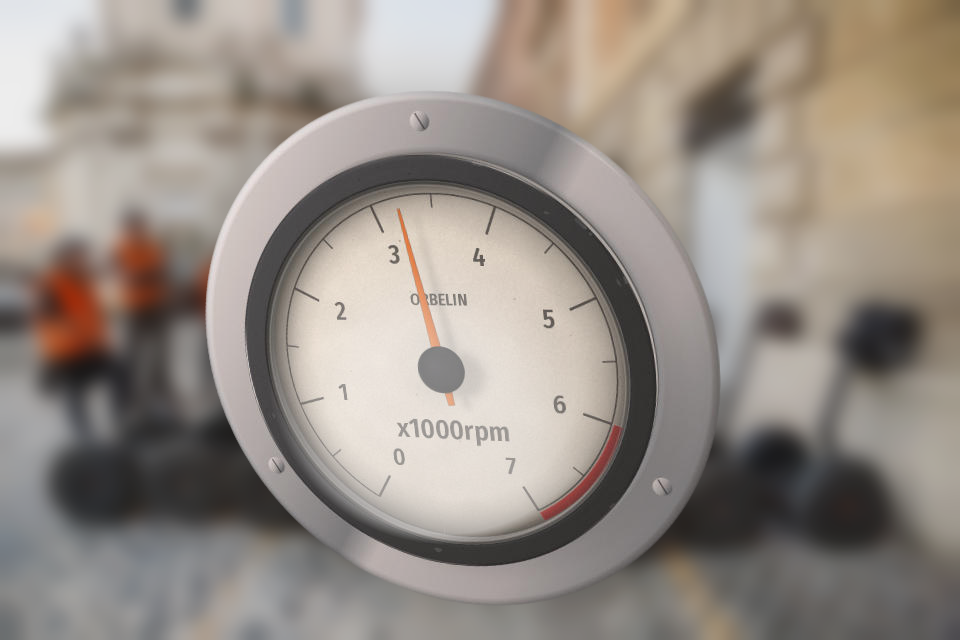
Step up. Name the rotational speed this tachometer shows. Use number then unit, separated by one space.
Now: 3250 rpm
